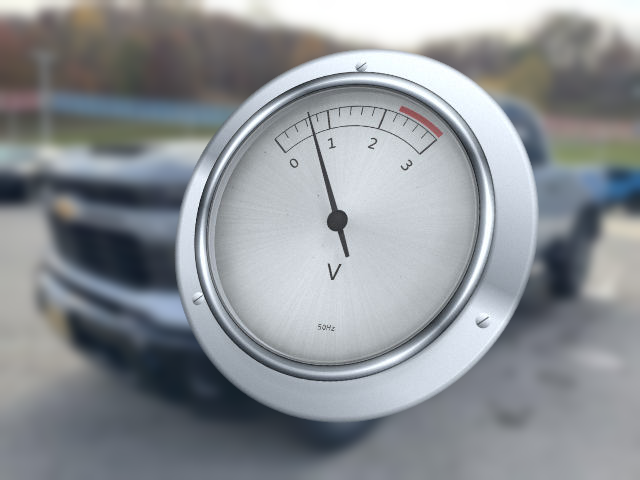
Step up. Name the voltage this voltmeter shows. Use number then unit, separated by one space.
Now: 0.7 V
